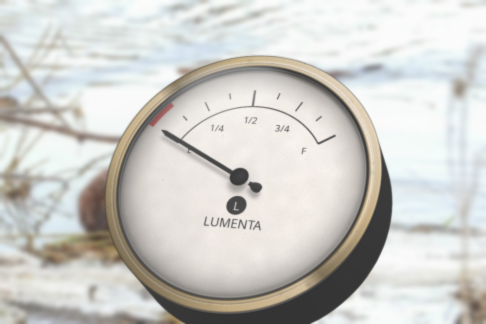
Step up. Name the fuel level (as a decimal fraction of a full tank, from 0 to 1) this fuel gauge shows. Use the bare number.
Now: 0
